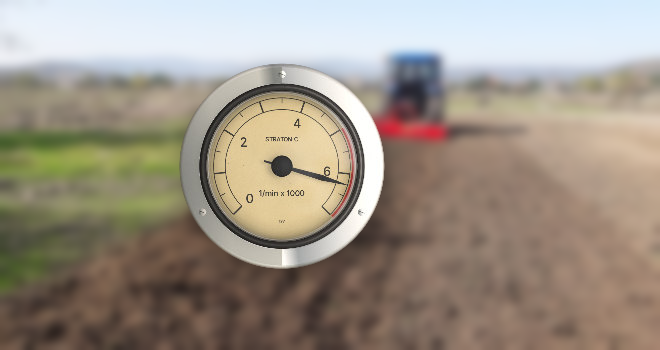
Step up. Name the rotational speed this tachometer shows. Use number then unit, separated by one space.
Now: 6250 rpm
